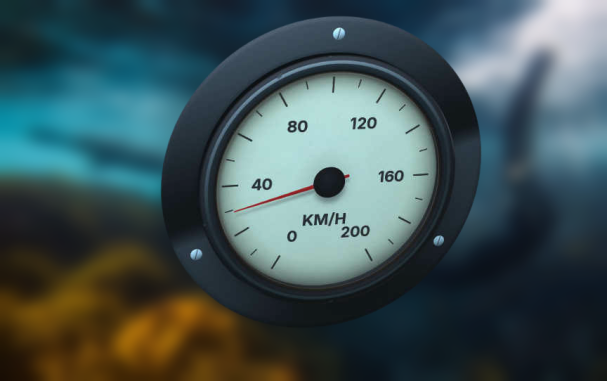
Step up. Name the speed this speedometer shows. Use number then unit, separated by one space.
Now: 30 km/h
